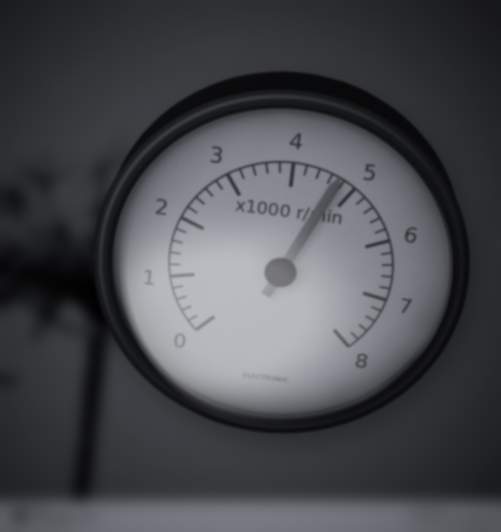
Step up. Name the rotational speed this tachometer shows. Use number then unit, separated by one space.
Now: 4700 rpm
